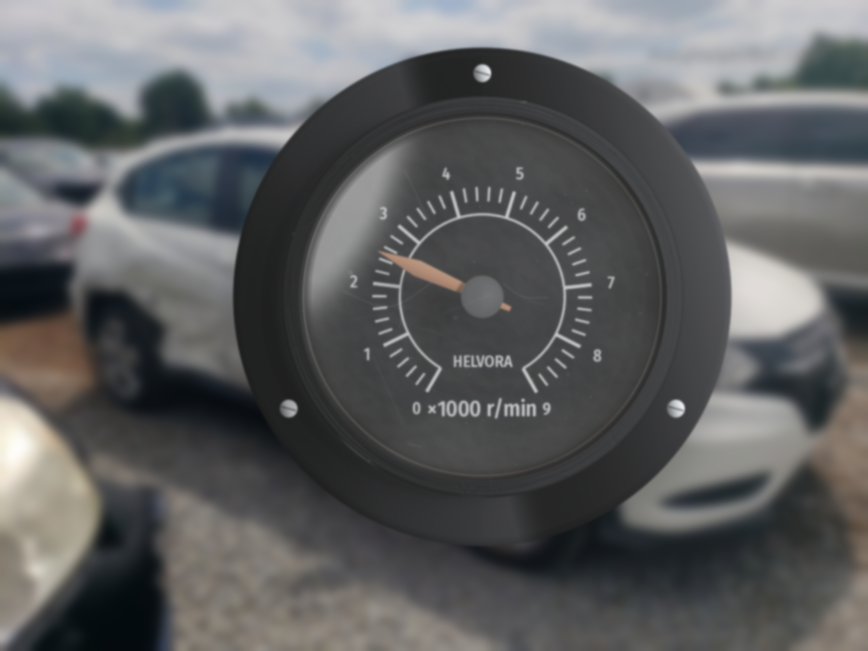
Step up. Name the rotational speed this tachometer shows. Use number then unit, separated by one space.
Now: 2500 rpm
